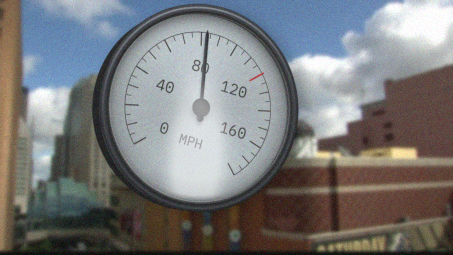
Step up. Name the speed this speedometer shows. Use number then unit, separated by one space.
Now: 82.5 mph
